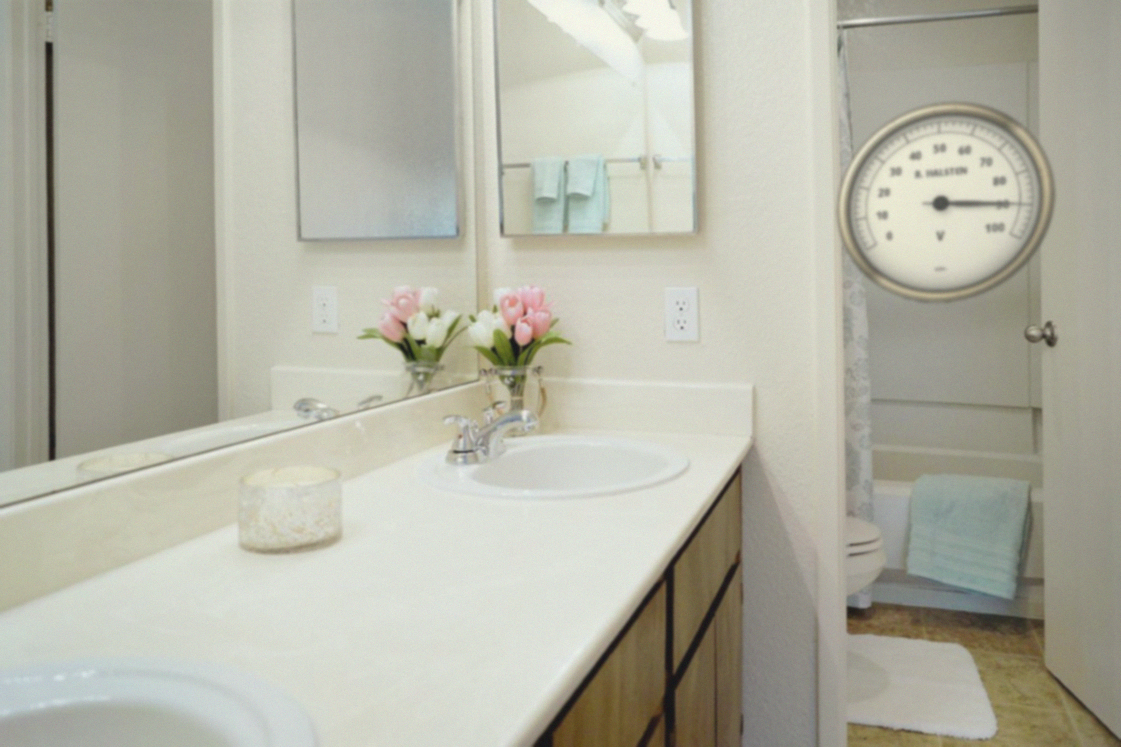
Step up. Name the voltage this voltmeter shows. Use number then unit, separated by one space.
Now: 90 V
